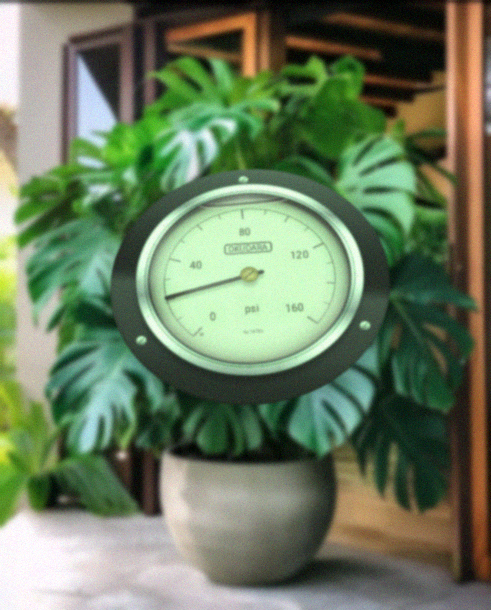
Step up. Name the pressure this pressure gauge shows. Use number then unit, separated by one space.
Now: 20 psi
